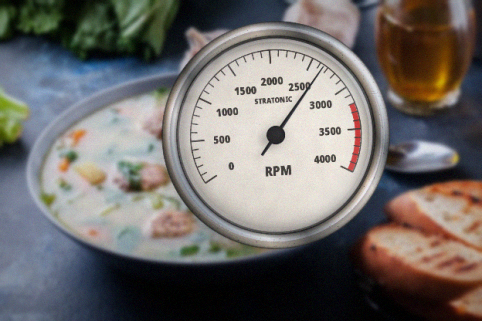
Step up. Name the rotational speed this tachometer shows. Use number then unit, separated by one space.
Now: 2650 rpm
